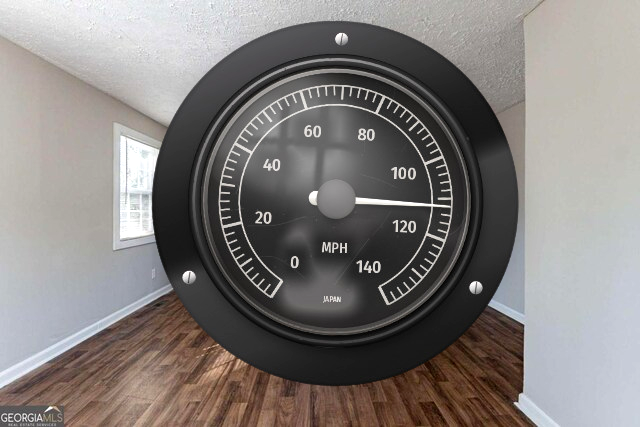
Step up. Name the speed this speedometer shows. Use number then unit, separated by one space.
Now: 112 mph
